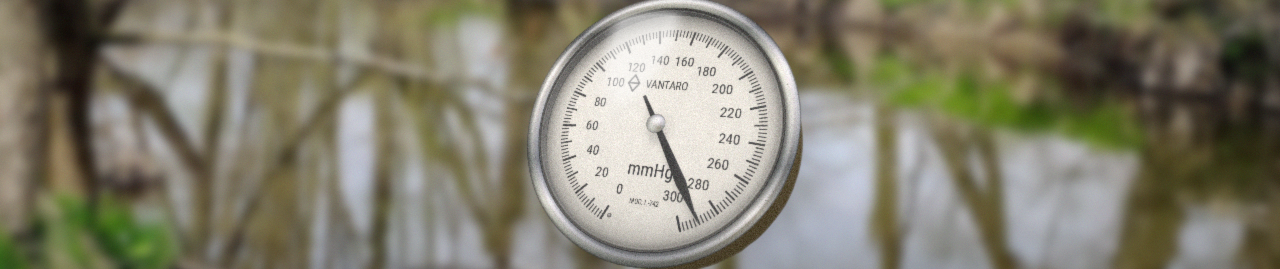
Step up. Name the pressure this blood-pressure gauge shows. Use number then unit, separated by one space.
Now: 290 mmHg
